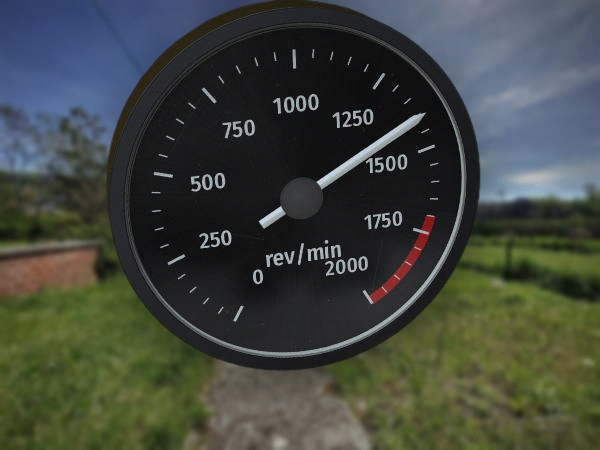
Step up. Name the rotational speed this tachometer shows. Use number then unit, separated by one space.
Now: 1400 rpm
